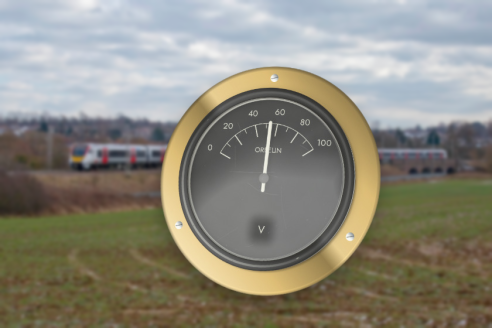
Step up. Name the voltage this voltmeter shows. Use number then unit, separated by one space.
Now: 55 V
